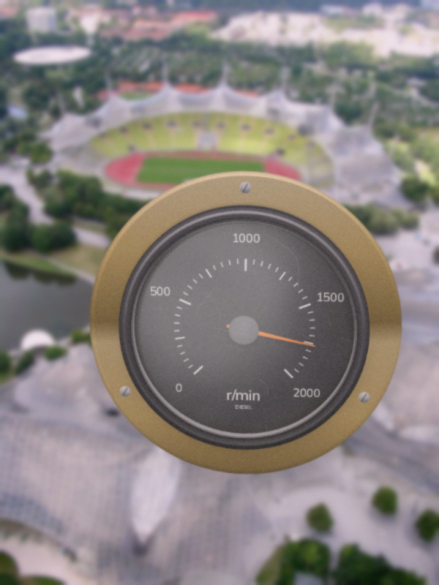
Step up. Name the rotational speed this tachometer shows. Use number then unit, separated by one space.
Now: 1750 rpm
